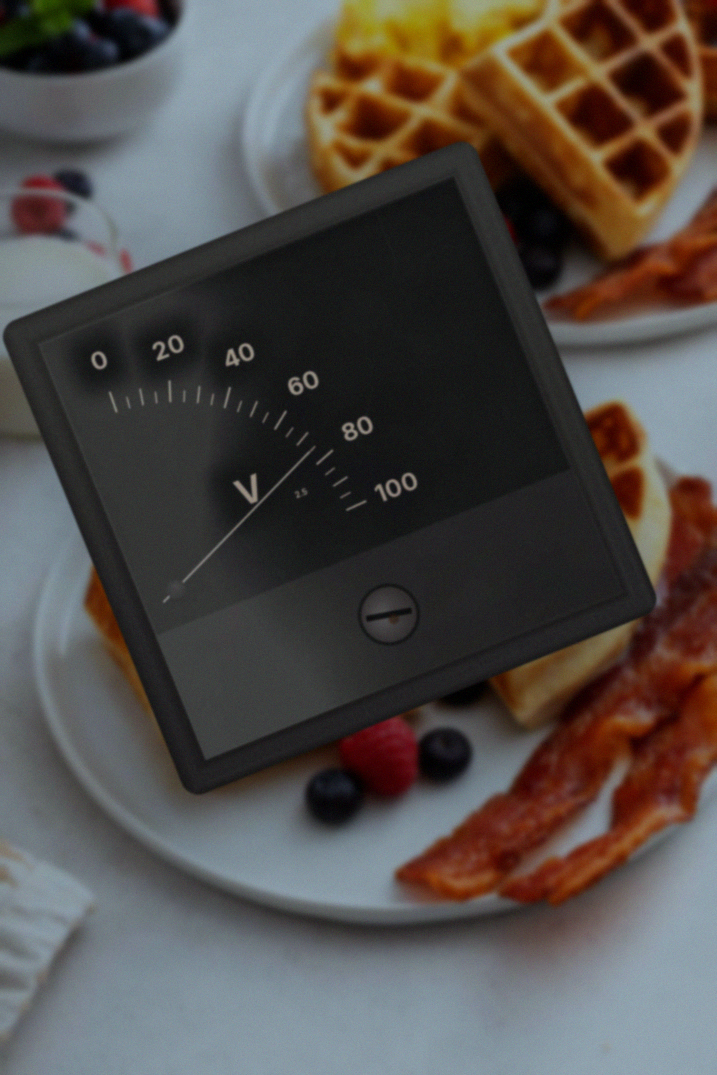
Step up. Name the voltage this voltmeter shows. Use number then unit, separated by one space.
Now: 75 V
